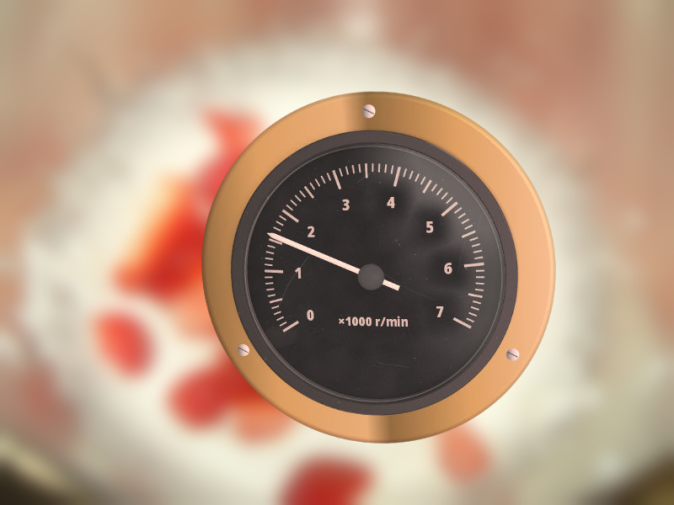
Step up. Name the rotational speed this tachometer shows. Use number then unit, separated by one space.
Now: 1600 rpm
